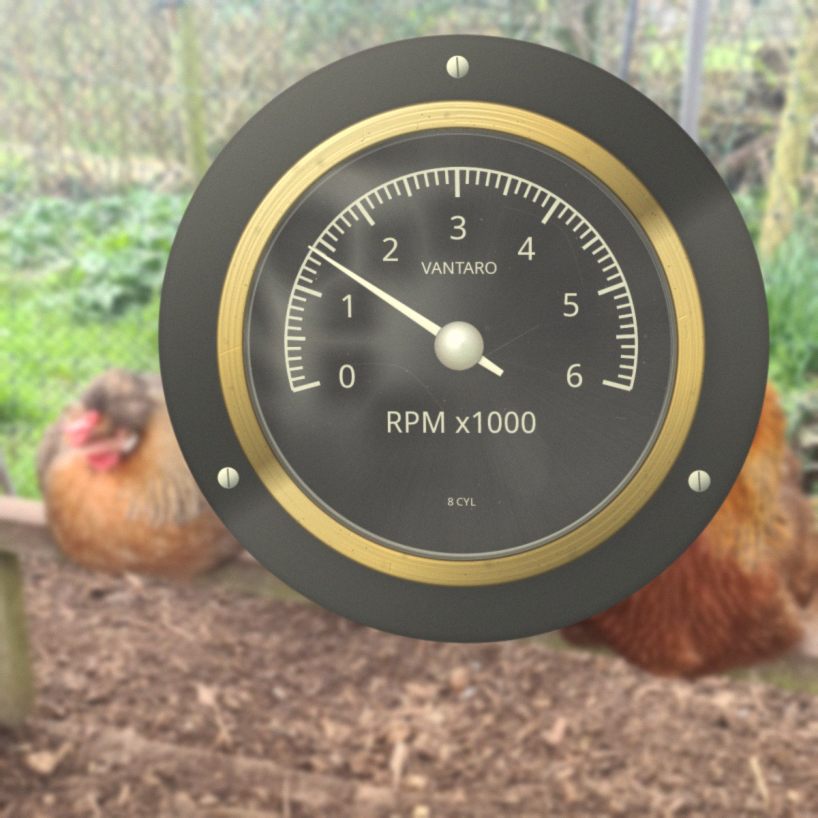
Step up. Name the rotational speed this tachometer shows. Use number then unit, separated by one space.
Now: 1400 rpm
